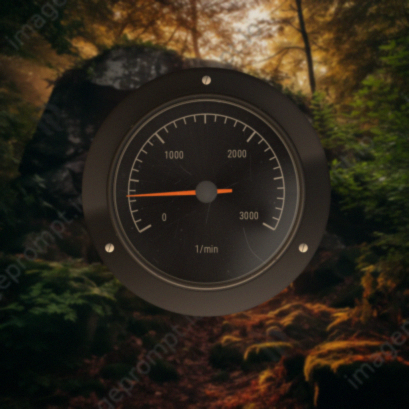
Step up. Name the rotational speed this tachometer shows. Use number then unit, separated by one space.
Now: 350 rpm
